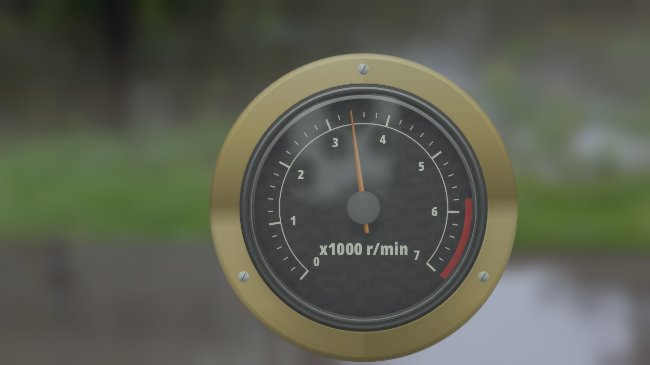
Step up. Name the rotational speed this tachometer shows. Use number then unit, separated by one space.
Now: 3400 rpm
